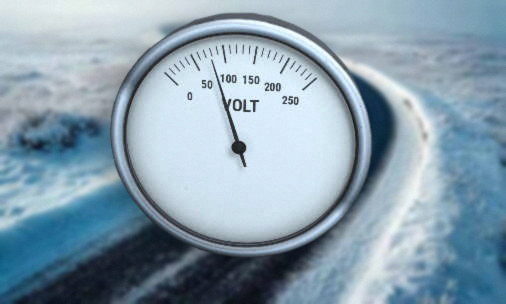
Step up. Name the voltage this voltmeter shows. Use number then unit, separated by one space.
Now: 80 V
